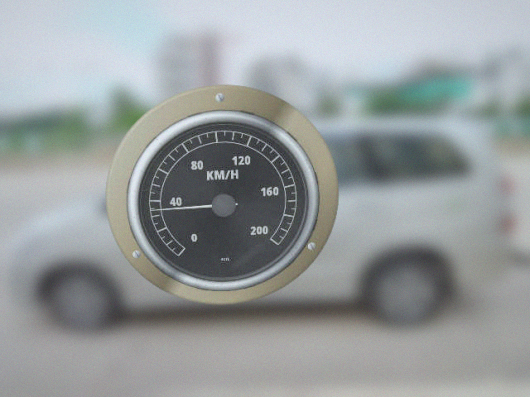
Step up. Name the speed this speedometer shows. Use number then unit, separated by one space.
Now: 35 km/h
